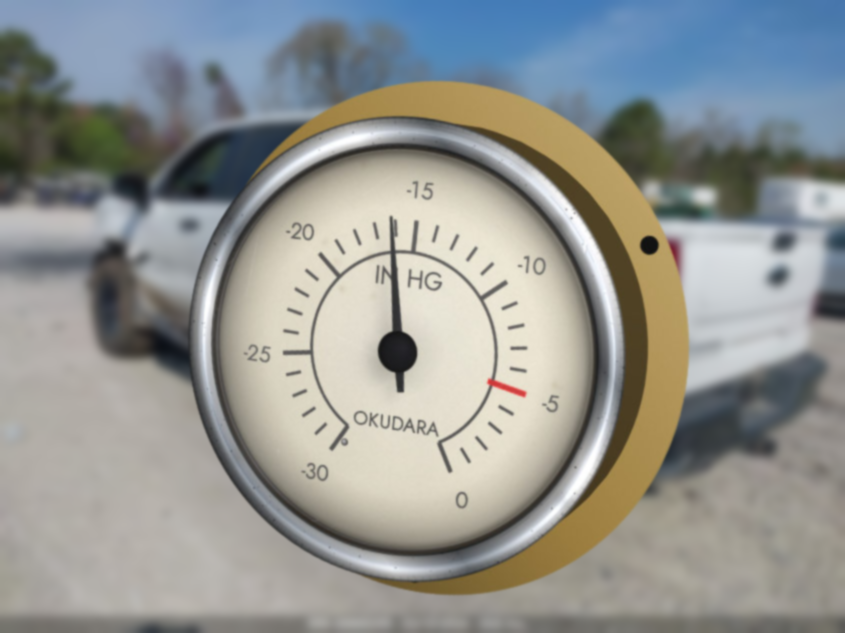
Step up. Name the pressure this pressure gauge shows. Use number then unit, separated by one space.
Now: -16 inHg
